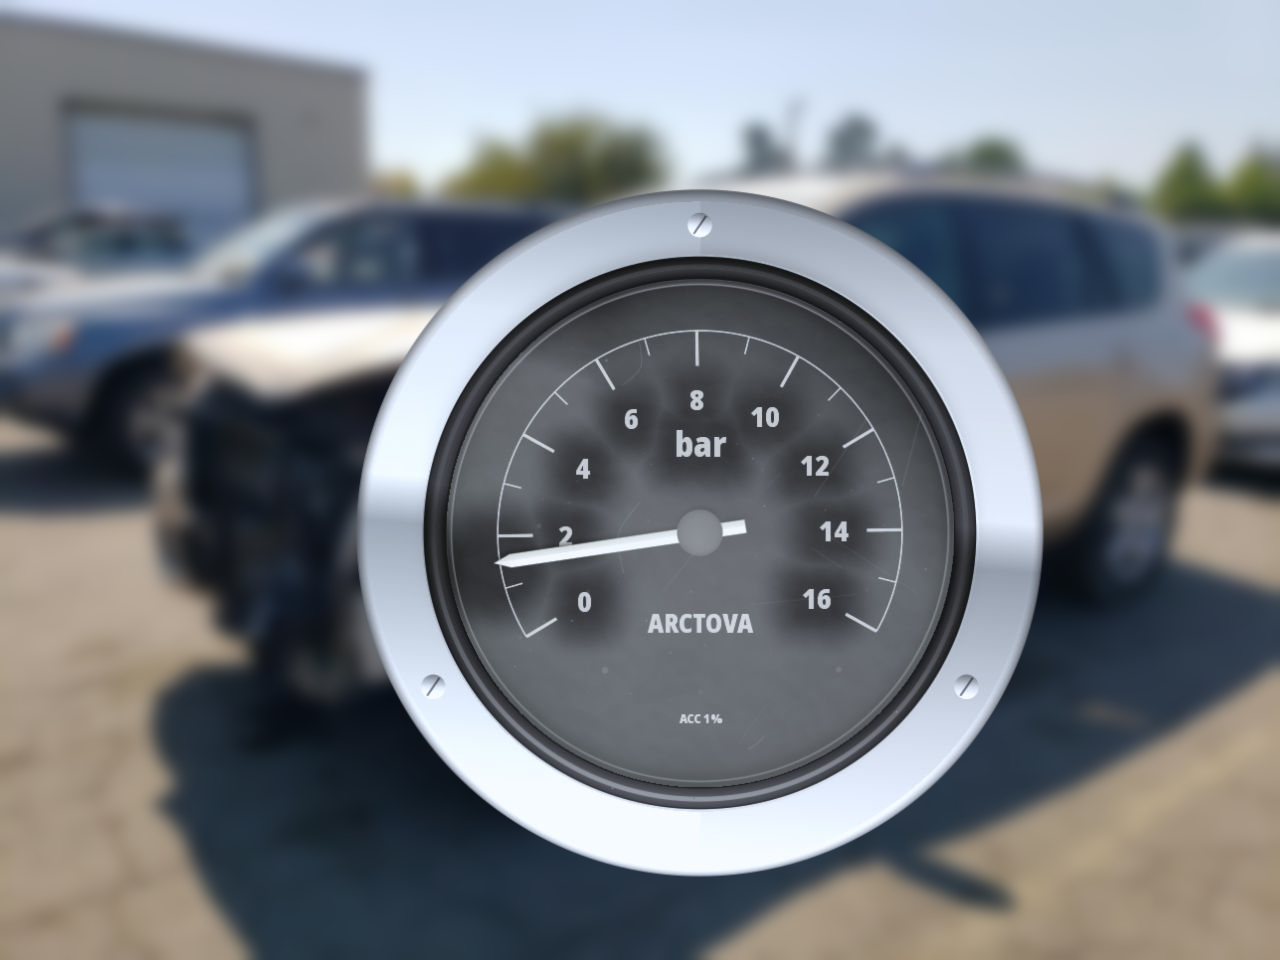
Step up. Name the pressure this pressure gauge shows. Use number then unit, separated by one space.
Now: 1.5 bar
